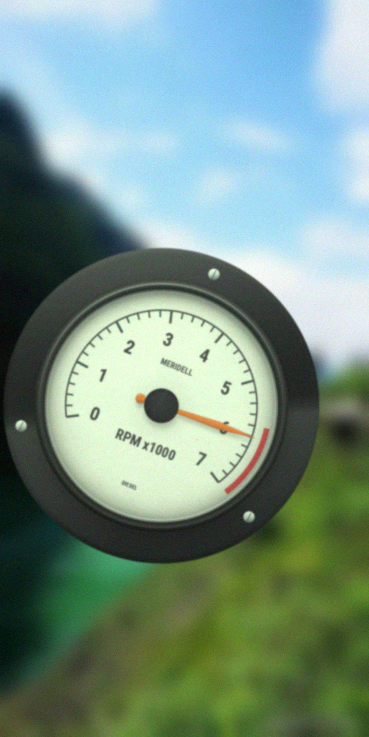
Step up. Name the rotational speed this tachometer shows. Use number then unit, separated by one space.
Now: 6000 rpm
